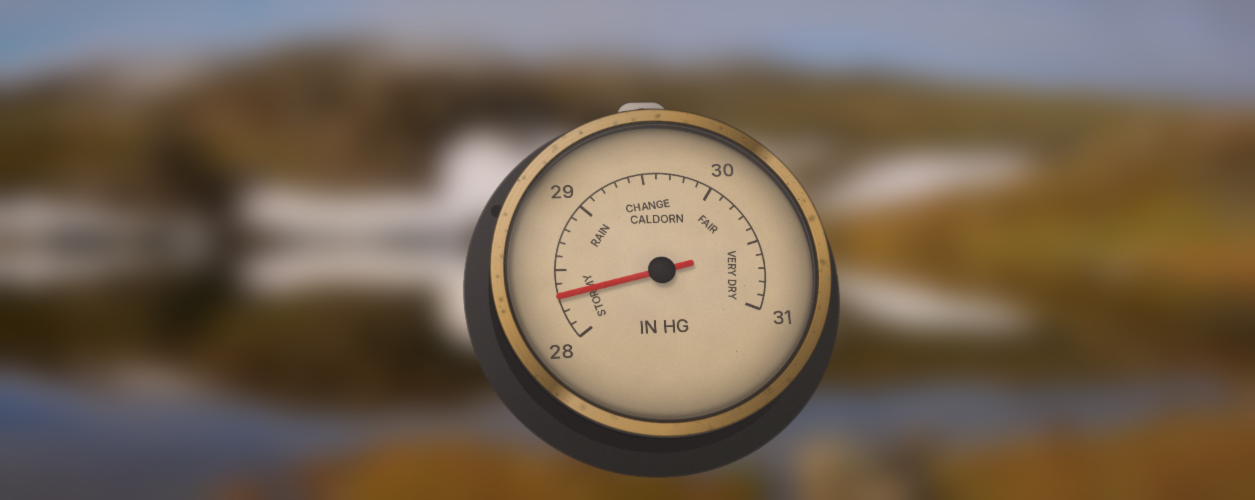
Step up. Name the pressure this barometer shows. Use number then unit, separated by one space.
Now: 28.3 inHg
